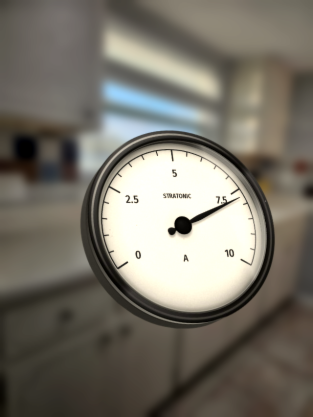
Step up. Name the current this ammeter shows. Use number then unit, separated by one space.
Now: 7.75 A
